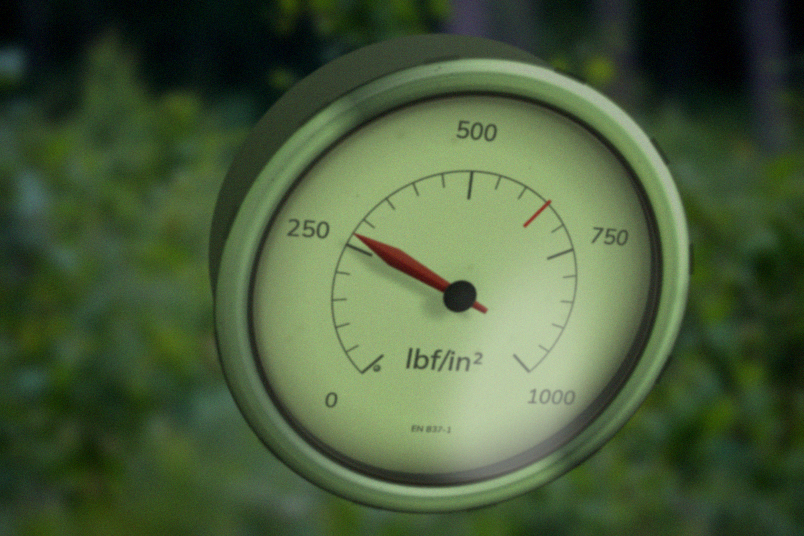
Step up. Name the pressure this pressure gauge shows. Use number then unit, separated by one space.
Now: 275 psi
